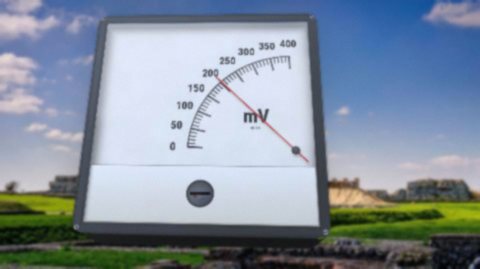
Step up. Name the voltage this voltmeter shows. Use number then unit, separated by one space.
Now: 200 mV
